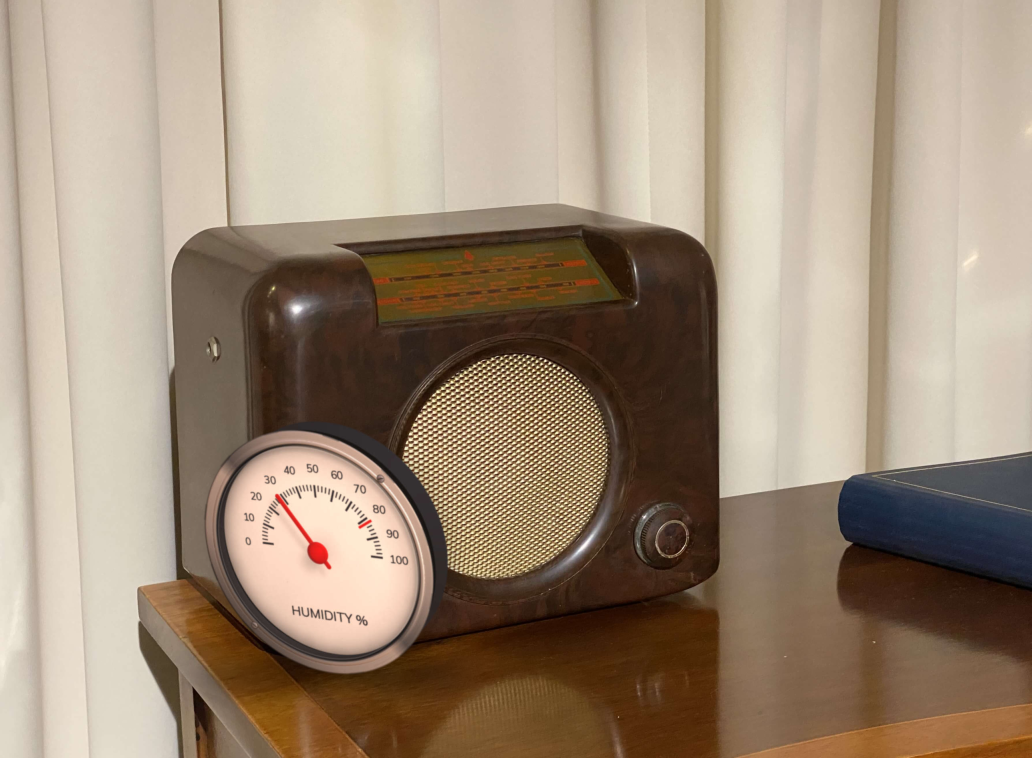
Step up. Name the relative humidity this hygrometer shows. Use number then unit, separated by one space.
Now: 30 %
